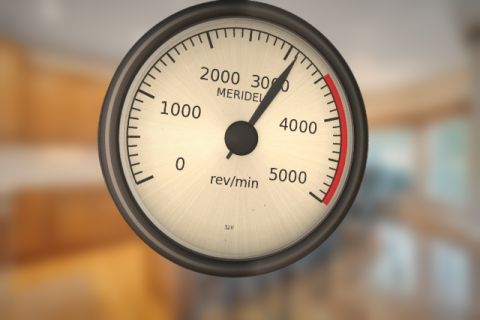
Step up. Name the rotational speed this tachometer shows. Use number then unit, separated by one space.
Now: 3100 rpm
